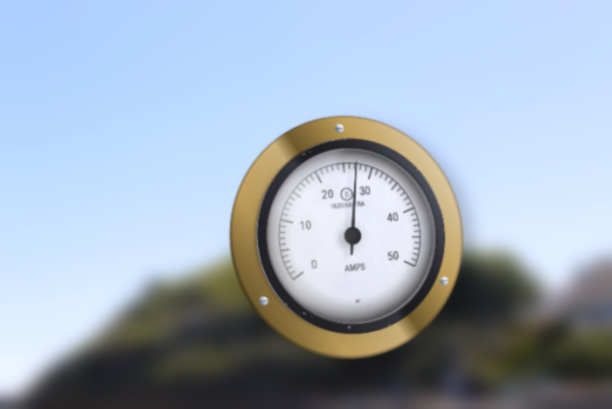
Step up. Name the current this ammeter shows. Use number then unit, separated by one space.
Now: 27 A
